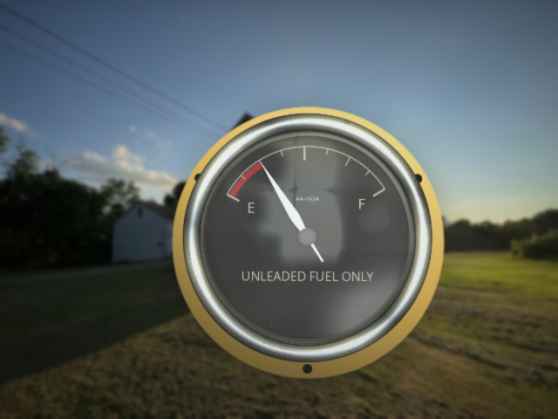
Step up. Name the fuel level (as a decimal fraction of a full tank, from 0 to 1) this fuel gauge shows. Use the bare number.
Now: 0.25
